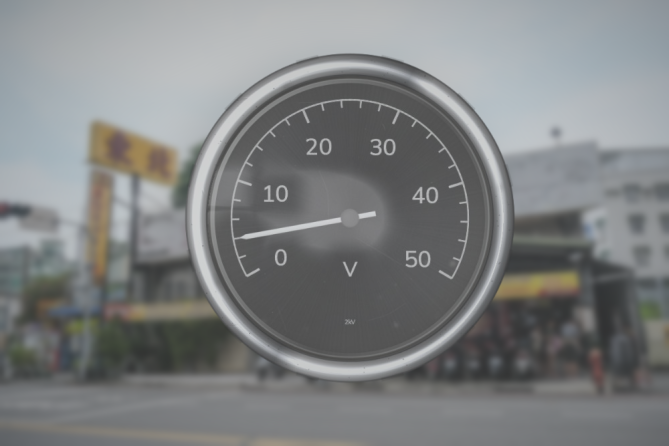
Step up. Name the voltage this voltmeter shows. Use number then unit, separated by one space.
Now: 4 V
